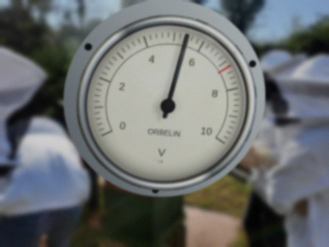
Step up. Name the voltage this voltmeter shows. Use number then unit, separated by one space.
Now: 5.4 V
